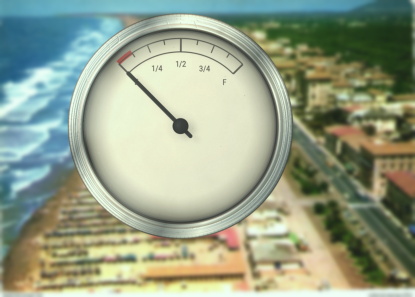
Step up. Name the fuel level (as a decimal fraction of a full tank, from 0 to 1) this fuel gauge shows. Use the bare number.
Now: 0
